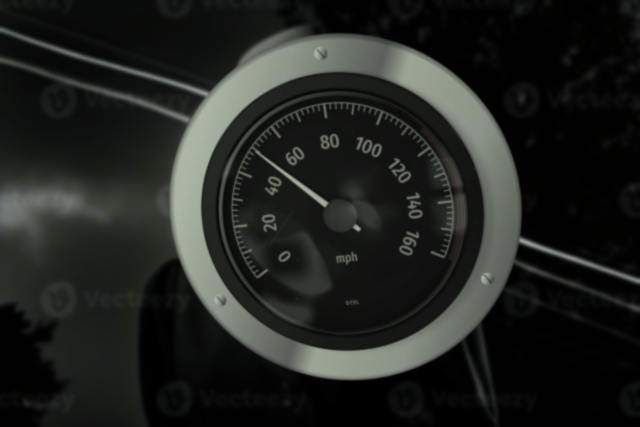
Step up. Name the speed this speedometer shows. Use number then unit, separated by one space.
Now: 50 mph
